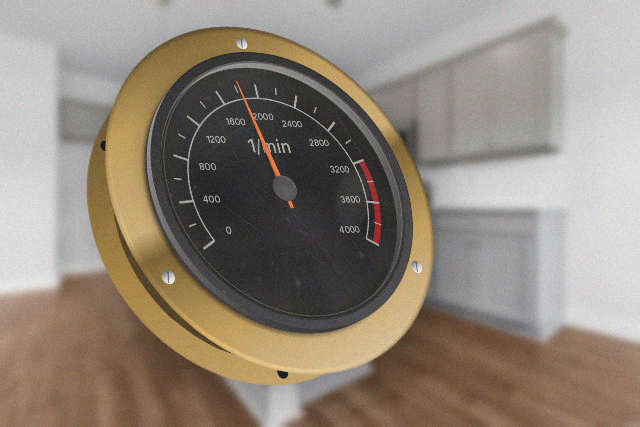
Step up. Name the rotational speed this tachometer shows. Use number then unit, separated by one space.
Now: 1800 rpm
